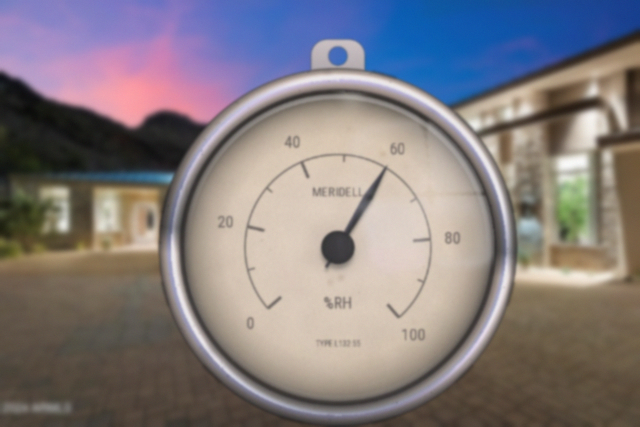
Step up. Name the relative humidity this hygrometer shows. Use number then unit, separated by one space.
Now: 60 %
